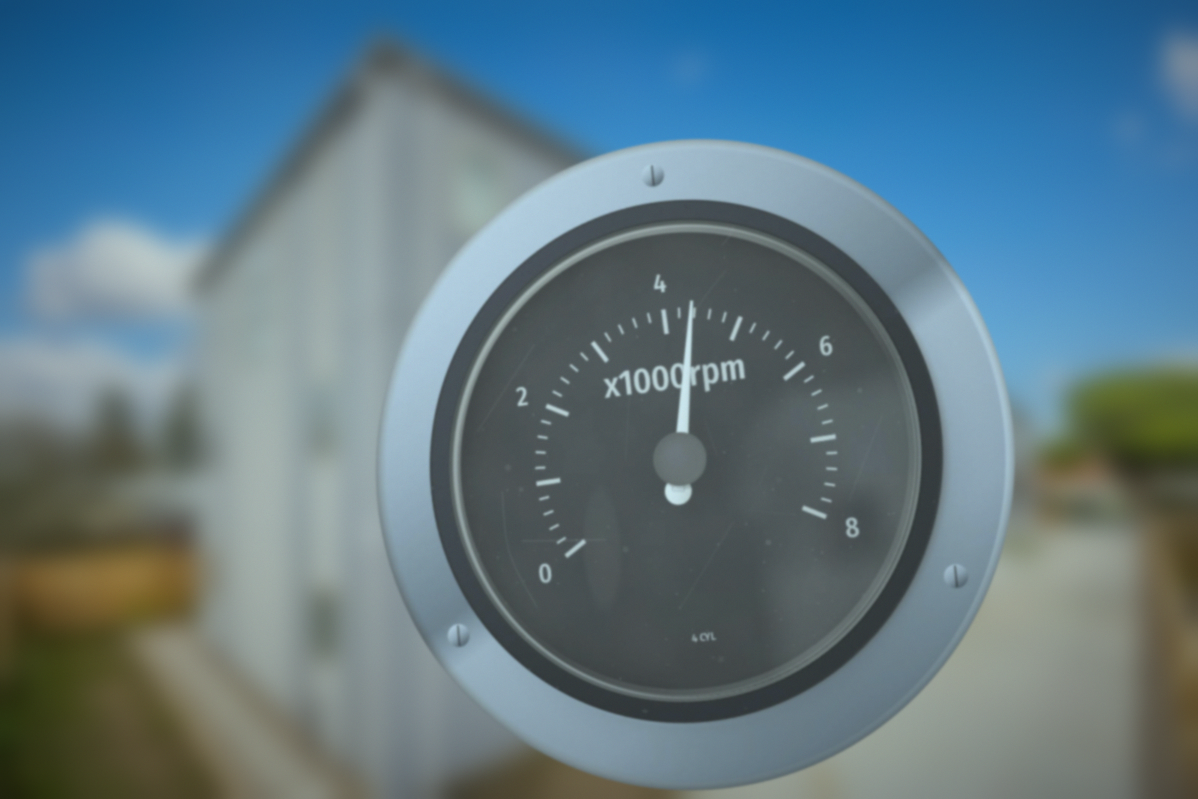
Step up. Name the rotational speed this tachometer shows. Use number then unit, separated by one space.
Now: 4400 rpm
